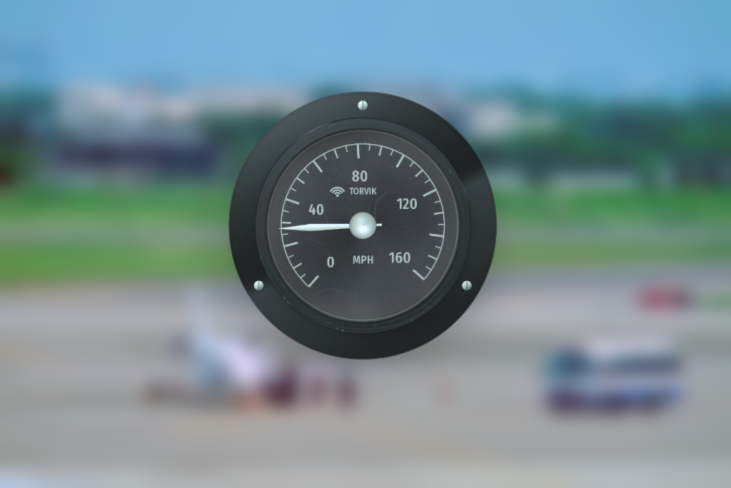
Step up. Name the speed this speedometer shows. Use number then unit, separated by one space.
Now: 27.5 mph
